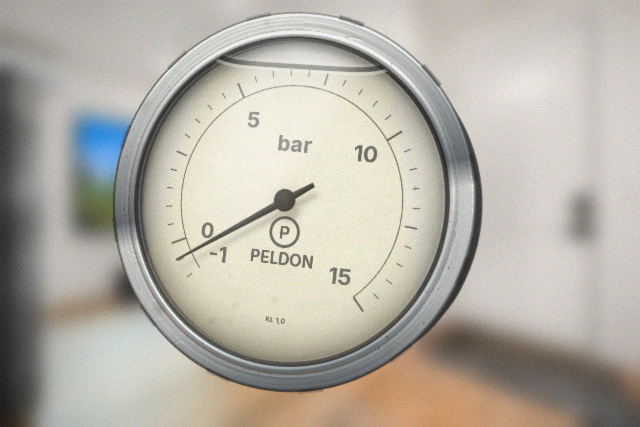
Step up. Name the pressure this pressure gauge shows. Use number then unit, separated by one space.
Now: -0.5 bar
